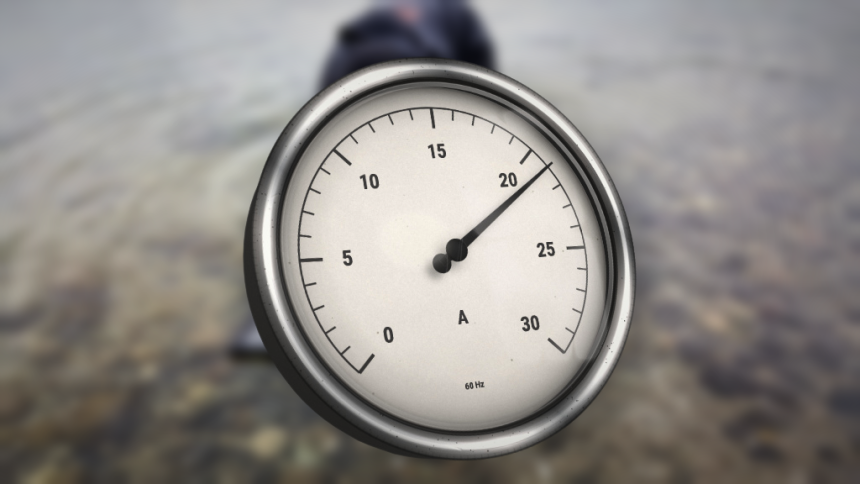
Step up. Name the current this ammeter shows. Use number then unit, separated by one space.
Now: 21 A
